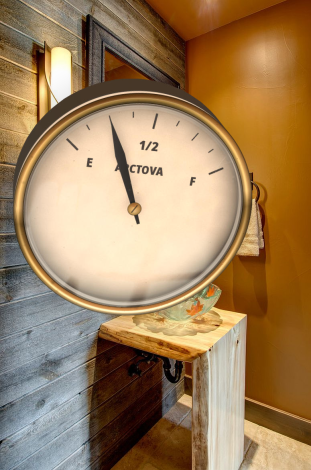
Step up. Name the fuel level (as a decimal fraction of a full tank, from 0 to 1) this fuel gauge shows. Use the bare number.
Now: 0.25
